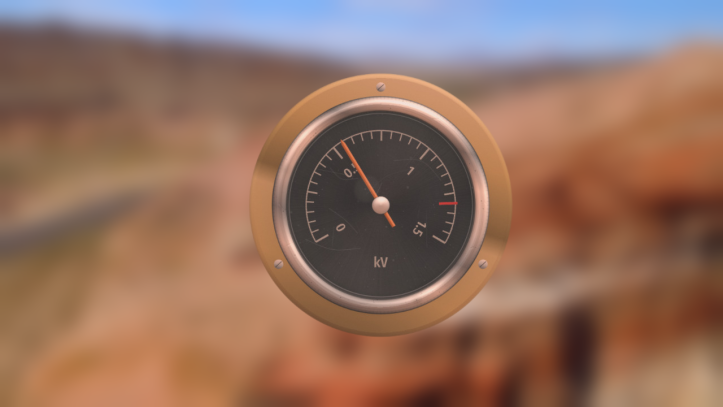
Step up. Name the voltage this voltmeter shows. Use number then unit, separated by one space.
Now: 0.55 kV
